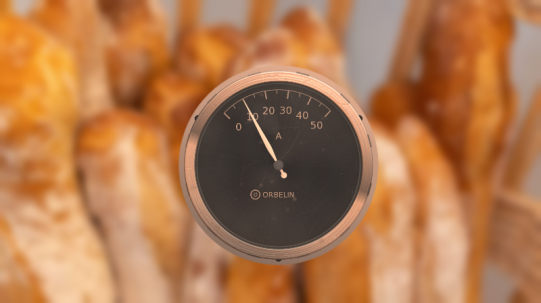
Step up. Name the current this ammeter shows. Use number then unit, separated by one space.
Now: 10 A
